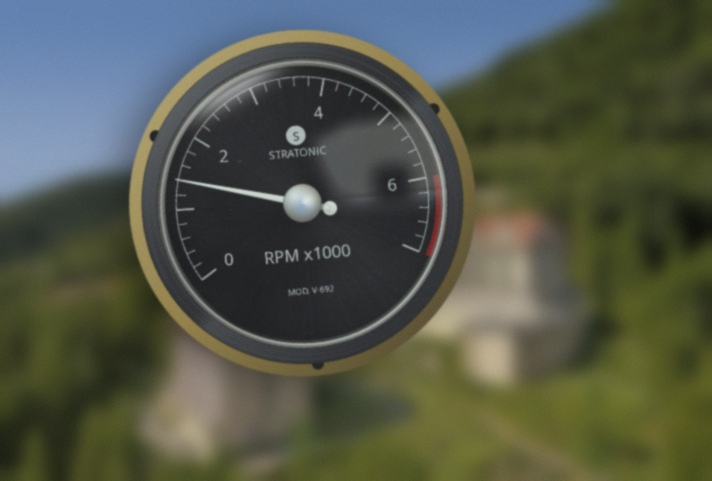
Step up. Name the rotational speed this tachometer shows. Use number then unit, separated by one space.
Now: 1400 rpm
